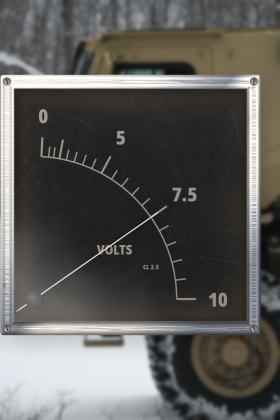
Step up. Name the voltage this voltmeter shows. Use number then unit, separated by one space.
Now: 7.5 V
